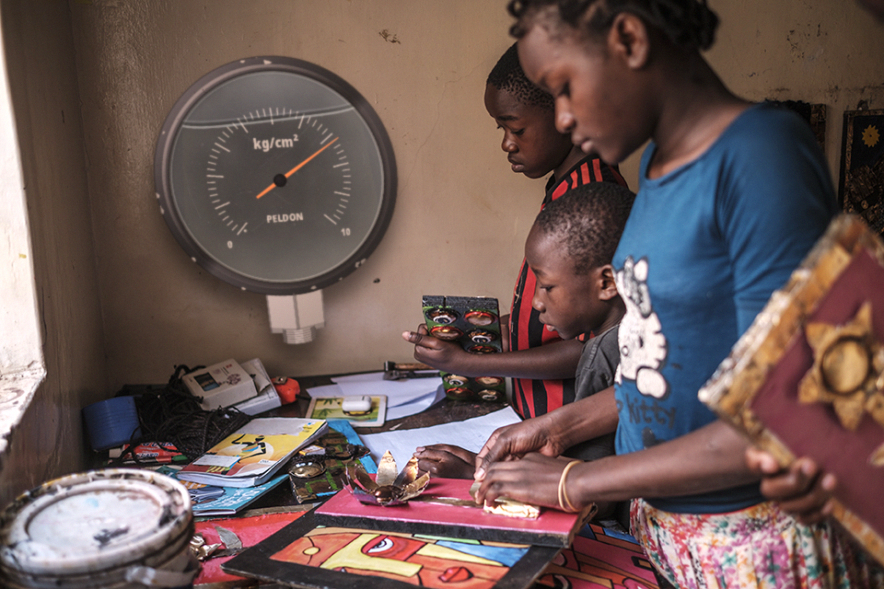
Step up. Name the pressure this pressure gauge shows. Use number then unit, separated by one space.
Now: 7.2 kg/cm²
